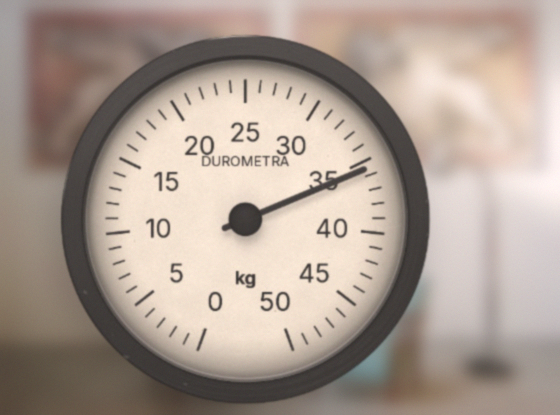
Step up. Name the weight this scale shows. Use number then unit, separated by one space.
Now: 35.5 kg
